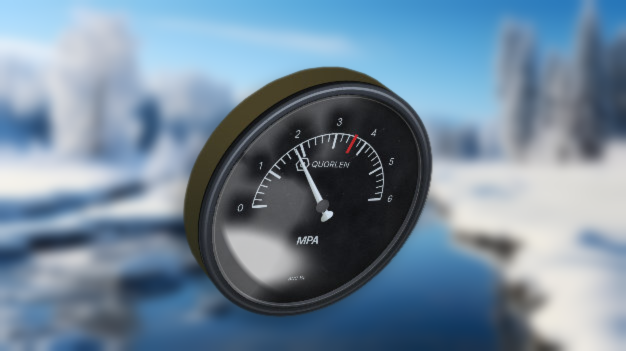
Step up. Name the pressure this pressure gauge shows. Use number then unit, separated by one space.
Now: 1.8 MPa
